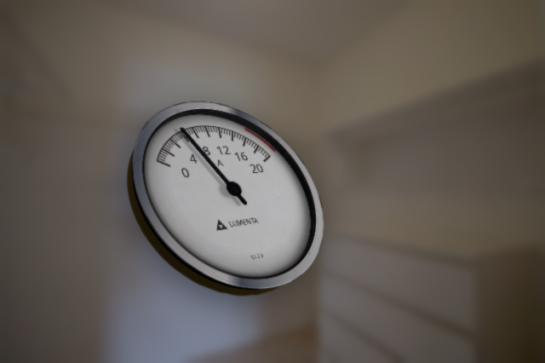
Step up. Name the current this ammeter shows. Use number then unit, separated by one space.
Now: 6 A
